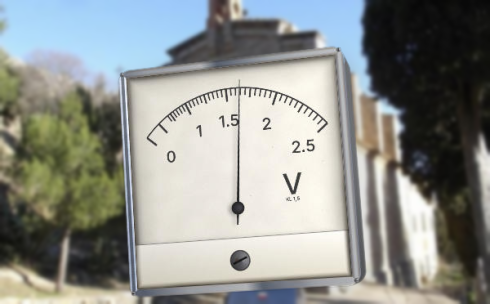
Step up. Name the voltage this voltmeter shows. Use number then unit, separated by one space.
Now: 1.65 V
